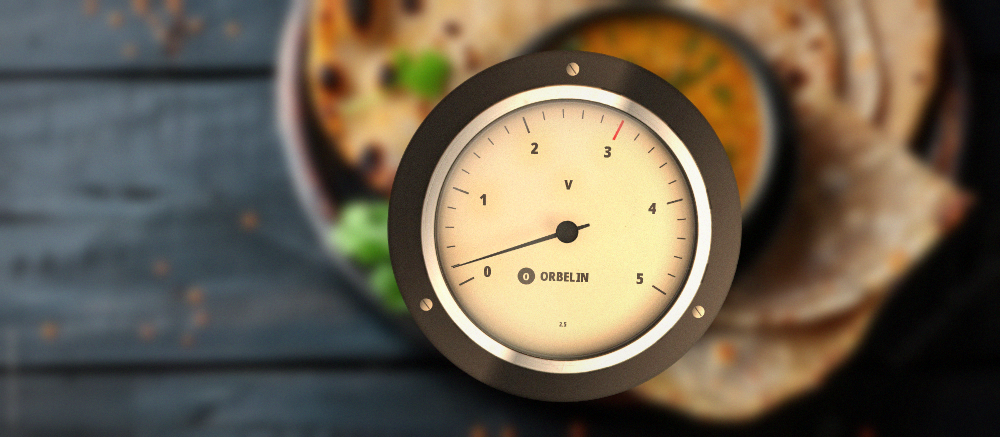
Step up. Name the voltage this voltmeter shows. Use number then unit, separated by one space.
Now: 0.2 V
